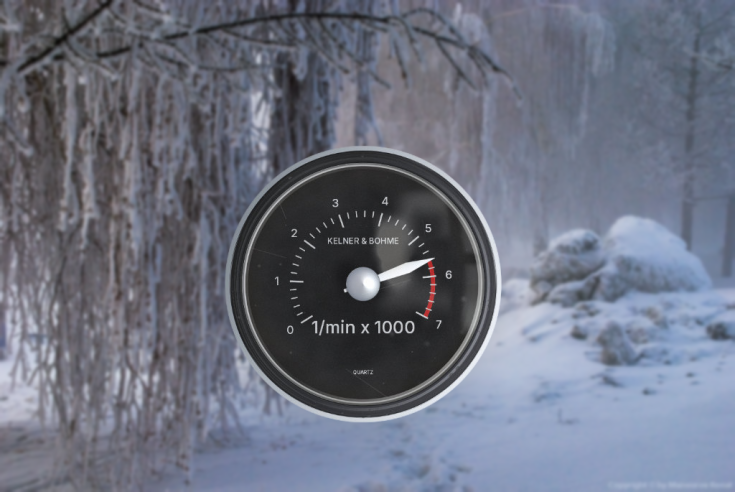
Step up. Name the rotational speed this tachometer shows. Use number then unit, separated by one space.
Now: 5600 rpm
